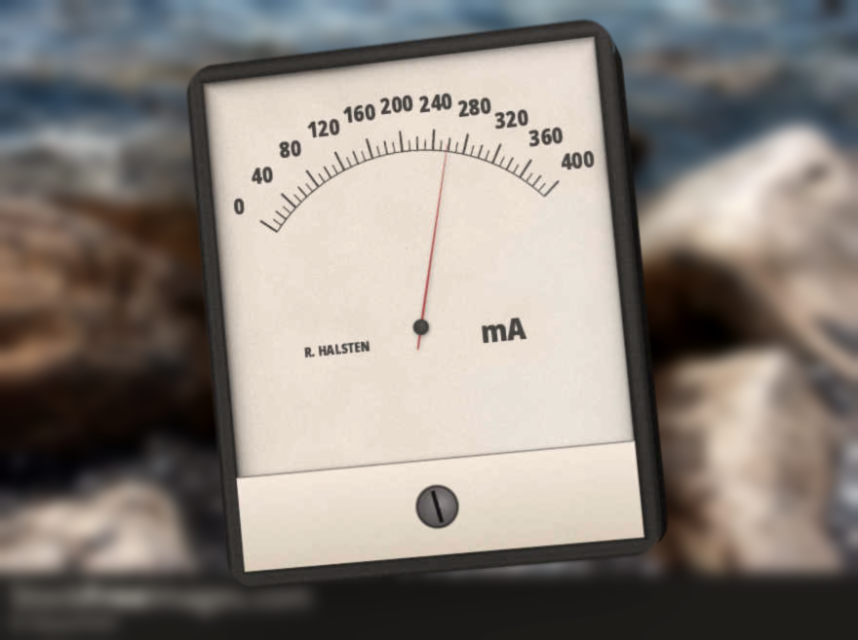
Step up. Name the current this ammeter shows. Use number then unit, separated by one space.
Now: 260 mA
